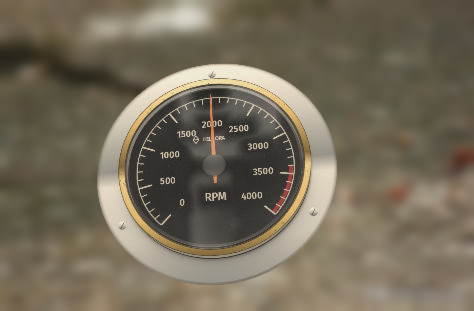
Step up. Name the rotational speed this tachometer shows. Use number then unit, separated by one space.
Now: 2000 rpm
